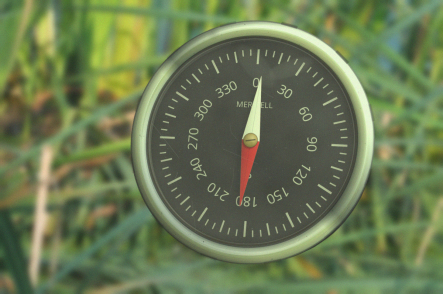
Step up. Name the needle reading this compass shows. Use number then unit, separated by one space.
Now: 185 °
